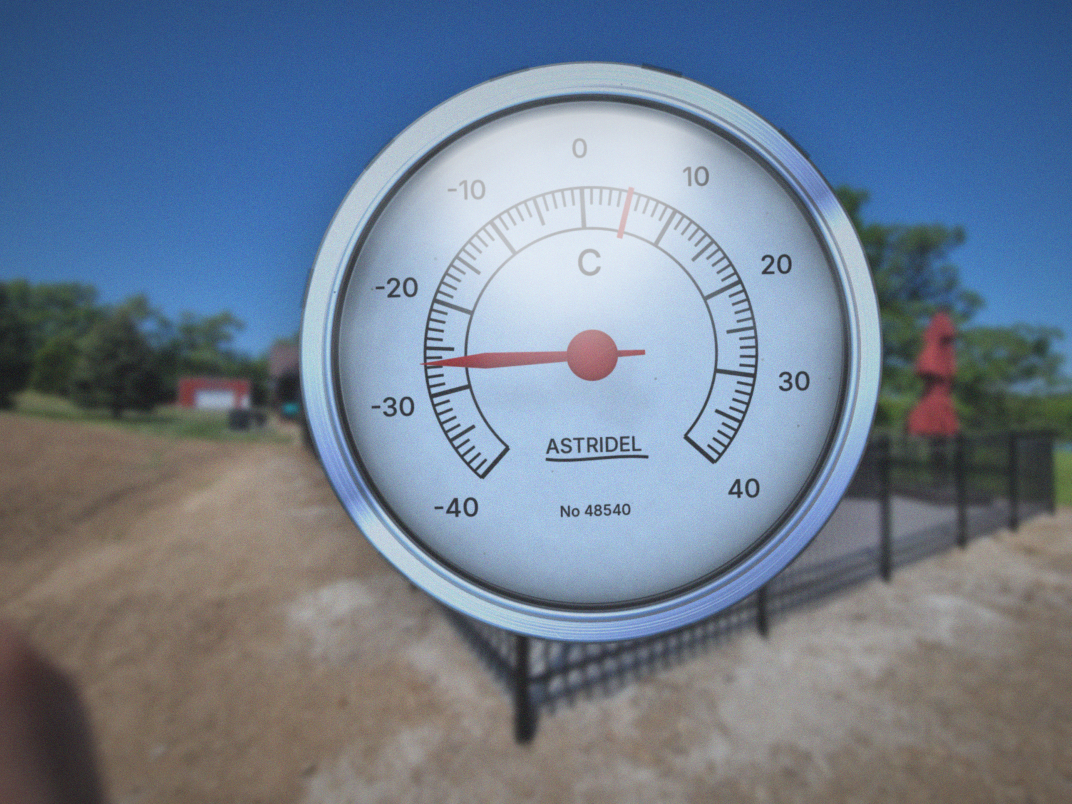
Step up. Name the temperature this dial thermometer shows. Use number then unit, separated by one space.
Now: -26.5 °C
